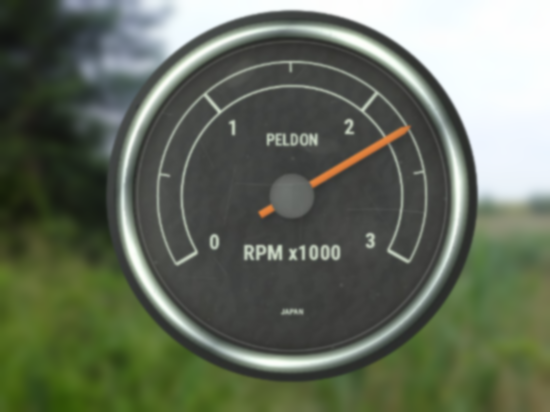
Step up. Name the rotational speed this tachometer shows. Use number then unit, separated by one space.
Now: 2250 rpm
